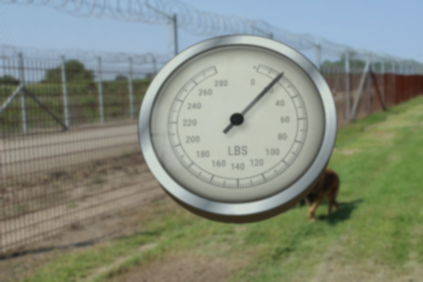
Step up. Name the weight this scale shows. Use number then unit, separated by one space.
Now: 20 lb
